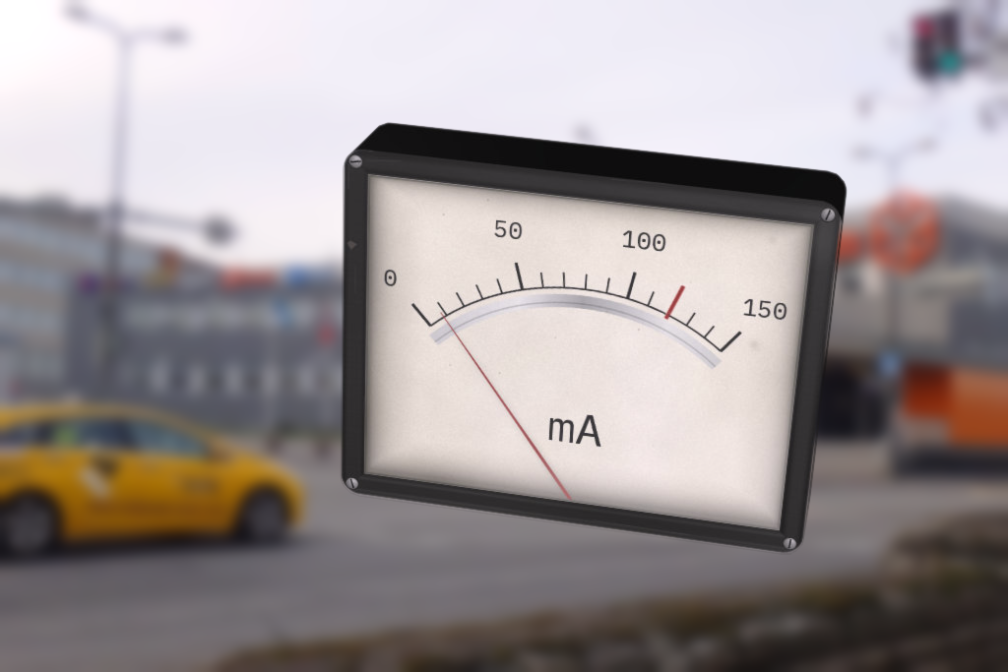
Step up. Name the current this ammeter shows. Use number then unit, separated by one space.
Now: 10 mA
